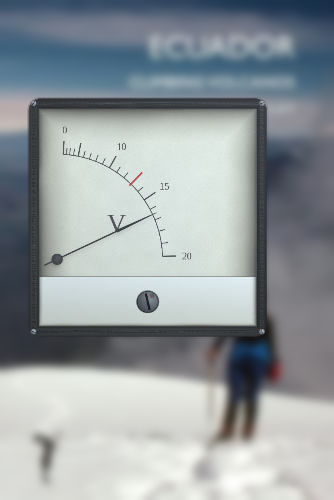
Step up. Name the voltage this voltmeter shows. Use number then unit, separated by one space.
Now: 16.5 V
